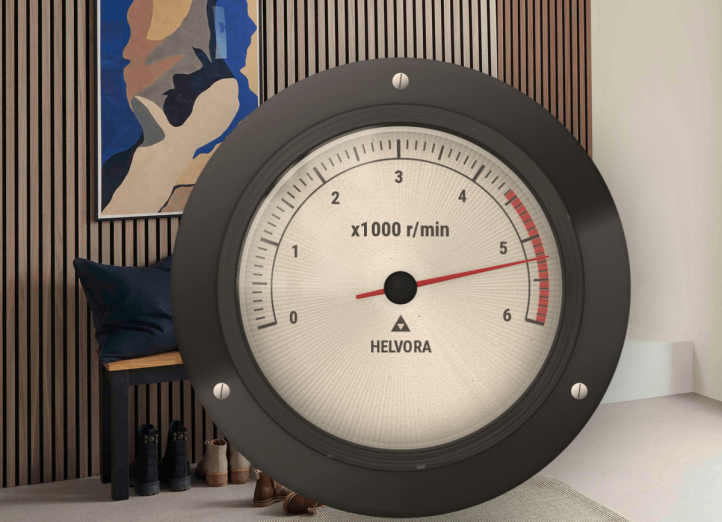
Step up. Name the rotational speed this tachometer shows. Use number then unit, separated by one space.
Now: 5250 rpm
